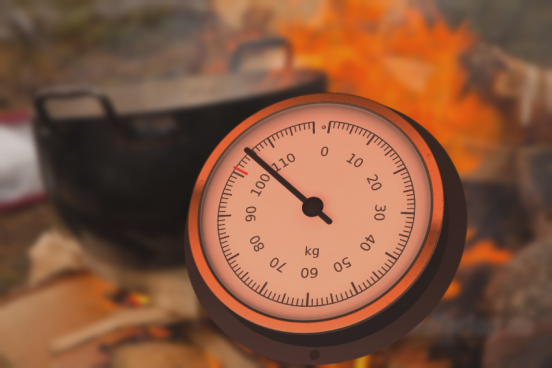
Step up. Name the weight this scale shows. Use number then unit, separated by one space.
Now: 105 kg
